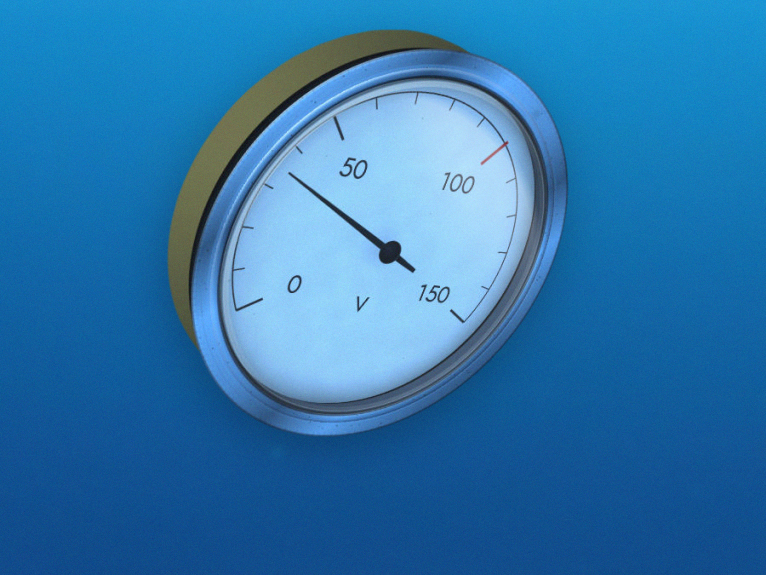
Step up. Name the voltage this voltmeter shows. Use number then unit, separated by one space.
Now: 35 V
